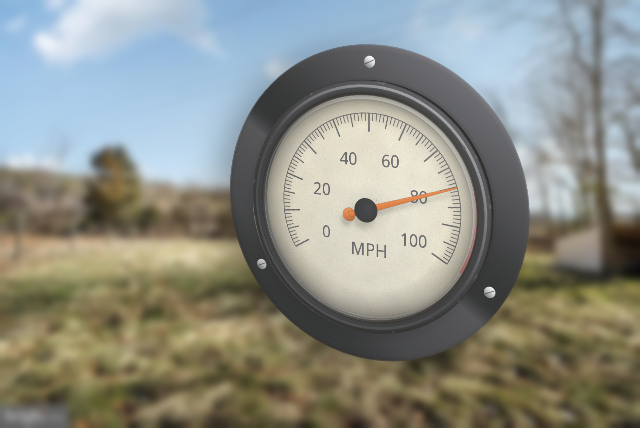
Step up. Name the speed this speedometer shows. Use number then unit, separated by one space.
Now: 80 mph
